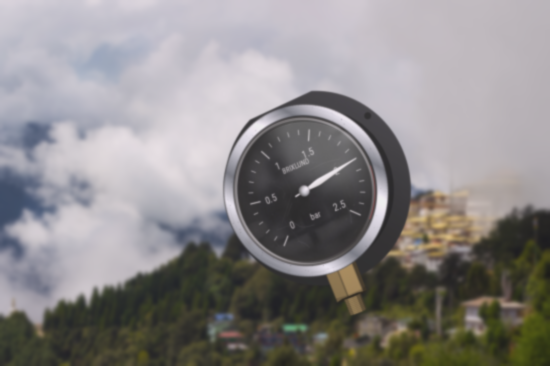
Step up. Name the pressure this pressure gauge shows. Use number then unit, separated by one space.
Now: 2 bar
